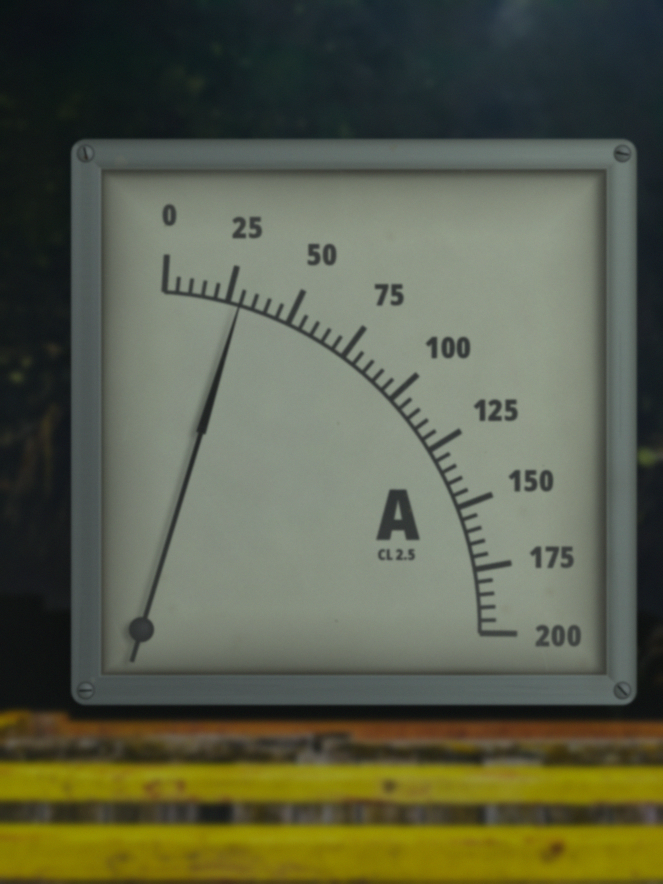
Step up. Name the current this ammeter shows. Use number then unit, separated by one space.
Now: 30 A
